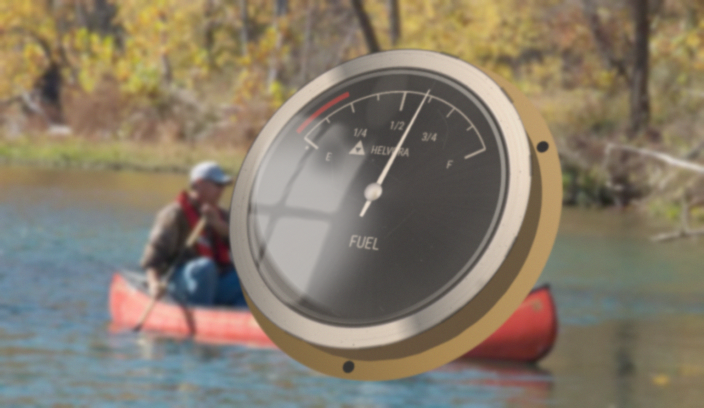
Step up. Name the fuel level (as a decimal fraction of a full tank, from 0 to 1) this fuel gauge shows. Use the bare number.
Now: 0.625
